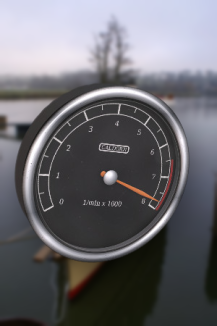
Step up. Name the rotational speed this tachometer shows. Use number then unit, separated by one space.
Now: 7750 rpm
